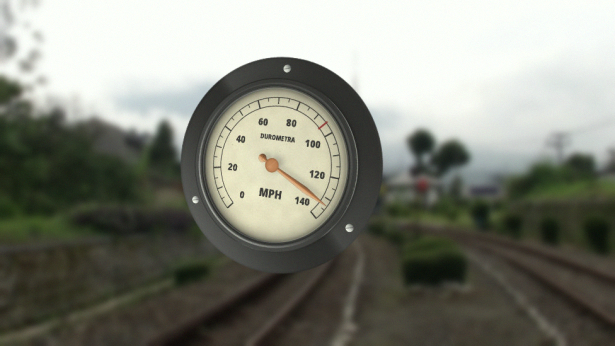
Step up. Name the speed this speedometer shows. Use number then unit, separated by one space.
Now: 132.5 mph
